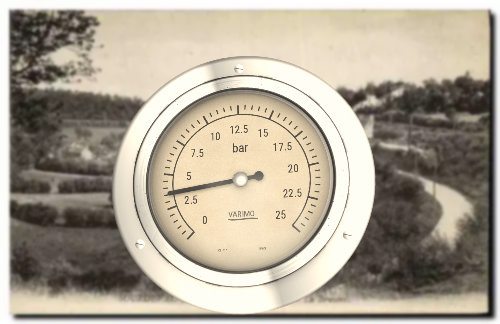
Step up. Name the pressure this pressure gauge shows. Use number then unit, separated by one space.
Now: 3.5 bar
